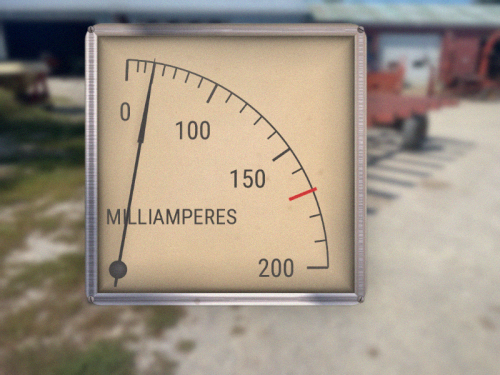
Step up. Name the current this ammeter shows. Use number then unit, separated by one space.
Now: 50 mA
